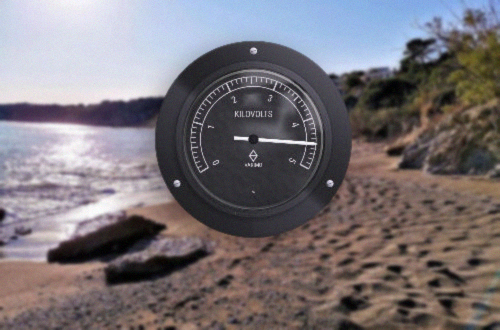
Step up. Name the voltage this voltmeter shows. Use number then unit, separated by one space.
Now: 4.5 kV
